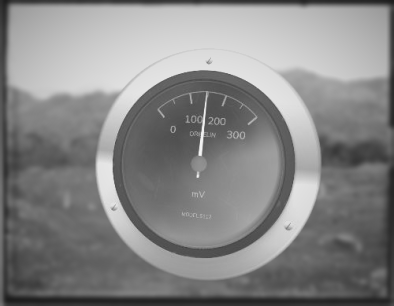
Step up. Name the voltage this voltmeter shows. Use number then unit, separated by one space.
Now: 150 mV
